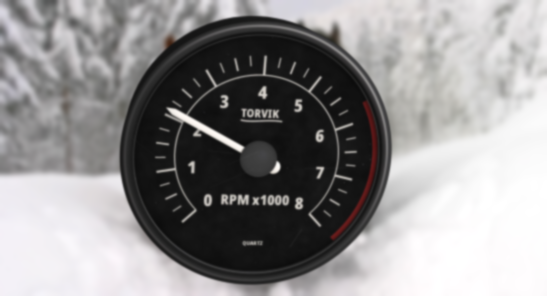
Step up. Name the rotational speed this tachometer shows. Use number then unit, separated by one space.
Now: 2125 rpm
